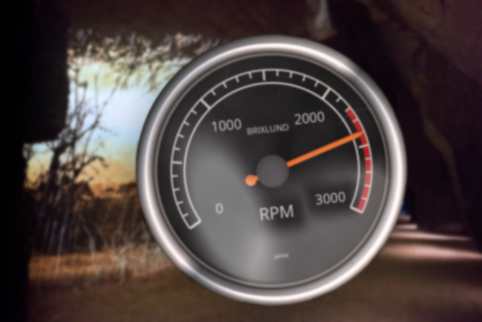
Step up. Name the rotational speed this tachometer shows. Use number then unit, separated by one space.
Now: 2400 rpm
